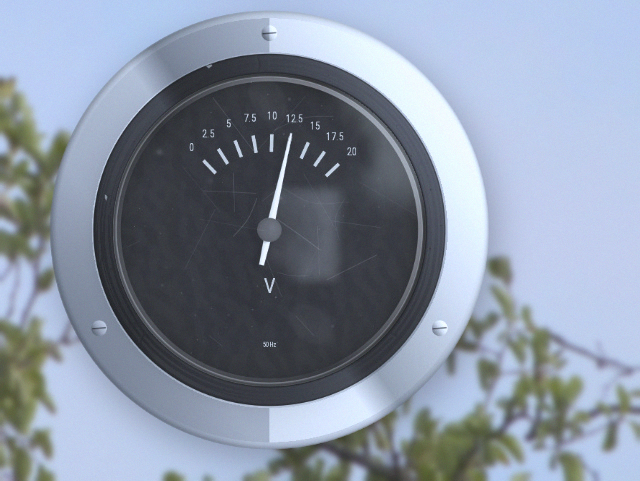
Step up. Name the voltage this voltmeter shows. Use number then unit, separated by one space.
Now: 12.5 V
